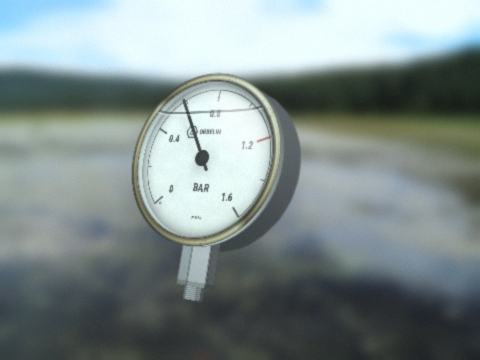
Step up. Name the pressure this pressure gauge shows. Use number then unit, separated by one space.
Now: 0.6 bar
